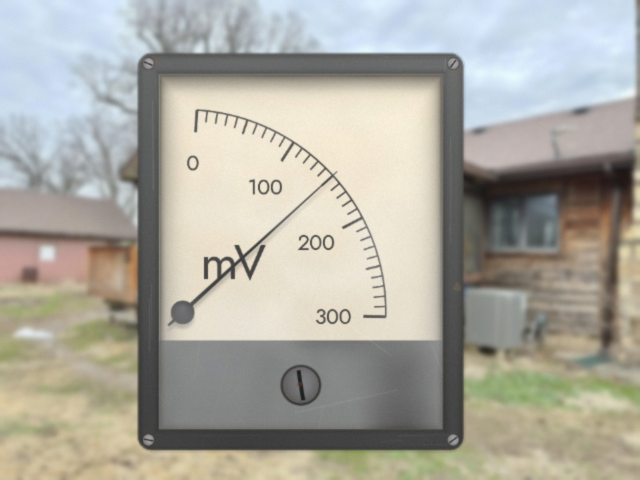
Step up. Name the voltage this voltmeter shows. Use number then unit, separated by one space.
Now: 150 mV
